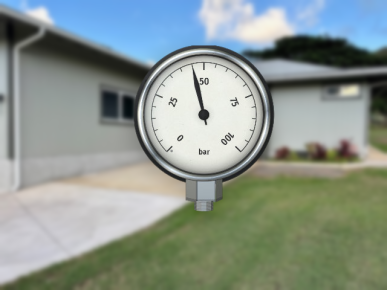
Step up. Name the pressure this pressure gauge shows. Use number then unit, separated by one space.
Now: 45 bar
